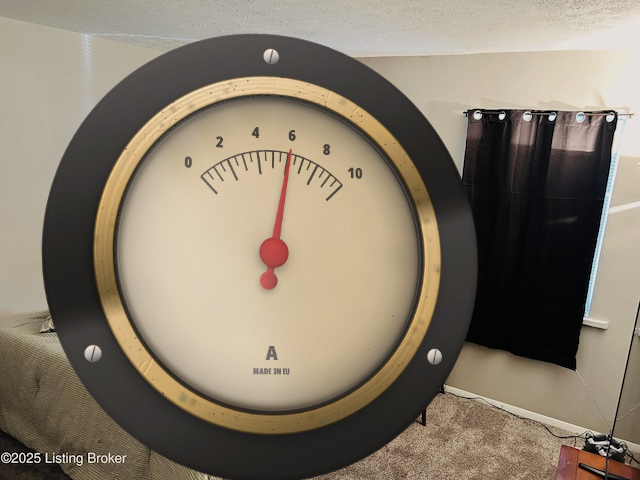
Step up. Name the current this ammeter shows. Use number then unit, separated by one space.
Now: 6 A
